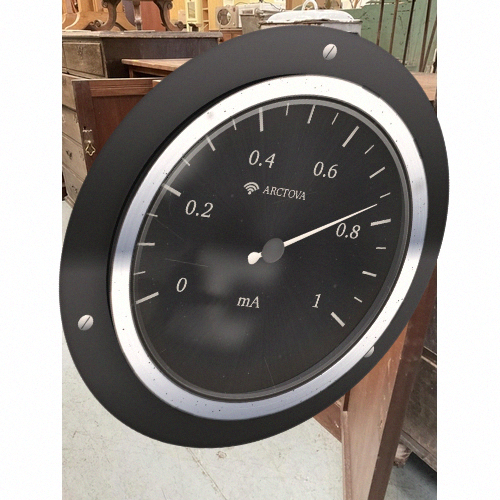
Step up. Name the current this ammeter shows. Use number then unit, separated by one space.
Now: 0.75 mA
